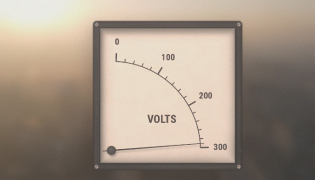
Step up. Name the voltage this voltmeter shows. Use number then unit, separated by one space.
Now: 290 V
